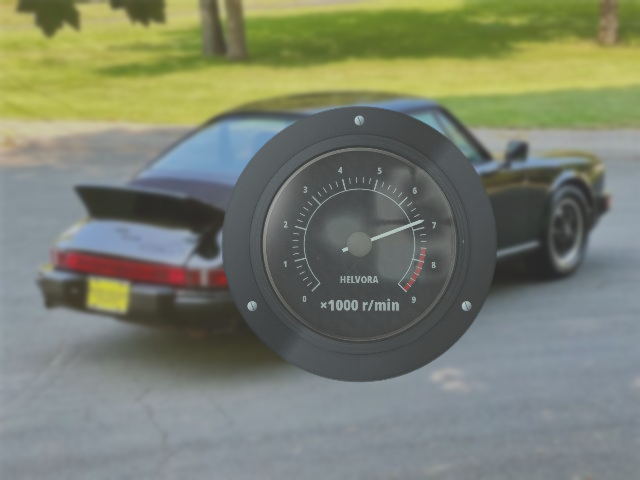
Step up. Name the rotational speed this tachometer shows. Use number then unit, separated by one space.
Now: 6800 rpm
